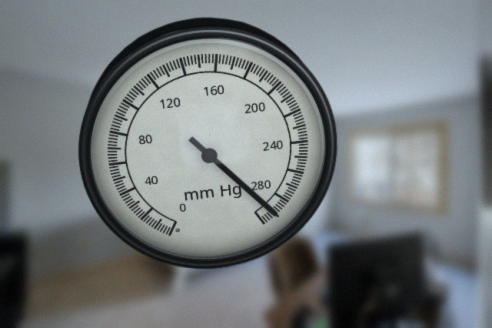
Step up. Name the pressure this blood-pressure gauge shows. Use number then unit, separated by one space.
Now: 290 mmHg
